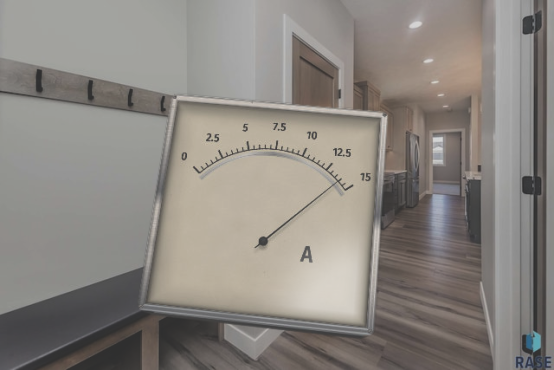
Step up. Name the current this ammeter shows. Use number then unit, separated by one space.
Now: 14 A
